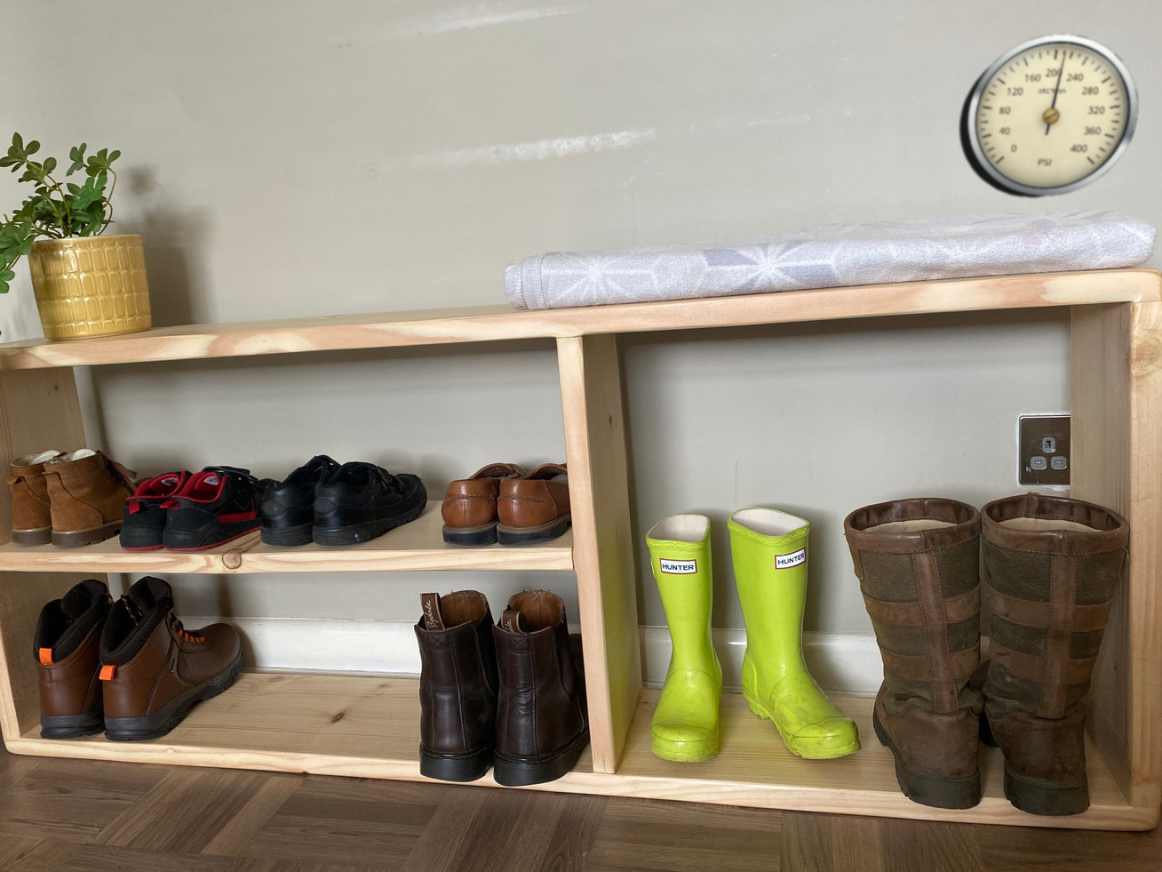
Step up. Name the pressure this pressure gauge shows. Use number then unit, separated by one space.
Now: 210 psi
